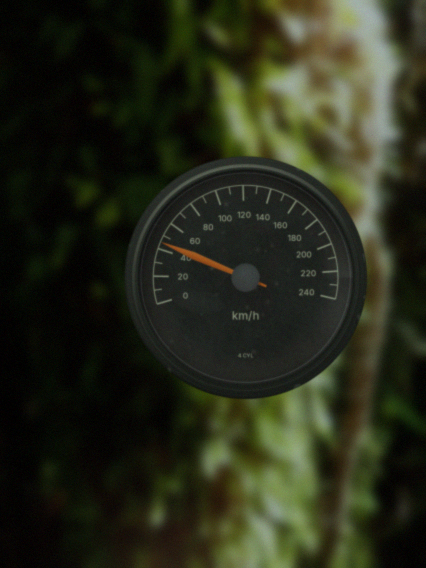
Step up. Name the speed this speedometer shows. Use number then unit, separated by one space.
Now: 45 km/h
